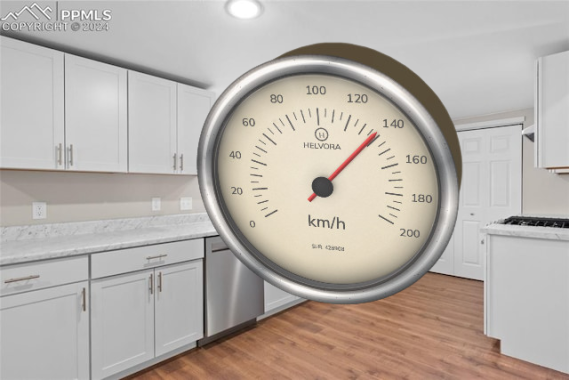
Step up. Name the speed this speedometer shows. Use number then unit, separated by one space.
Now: 137.5 km/h
